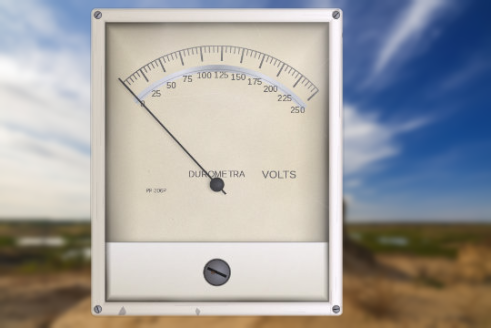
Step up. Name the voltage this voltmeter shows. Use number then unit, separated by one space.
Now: 0 V
